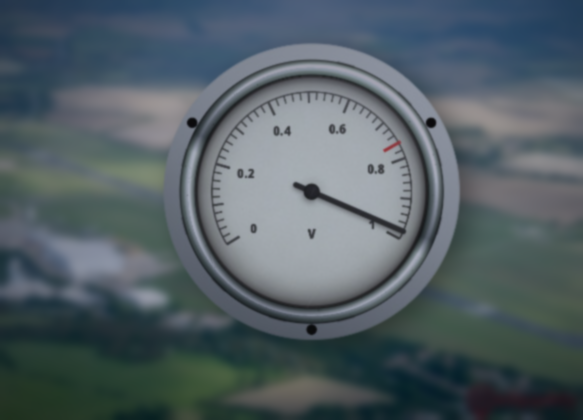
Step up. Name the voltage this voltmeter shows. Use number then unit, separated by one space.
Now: 0.98 V
